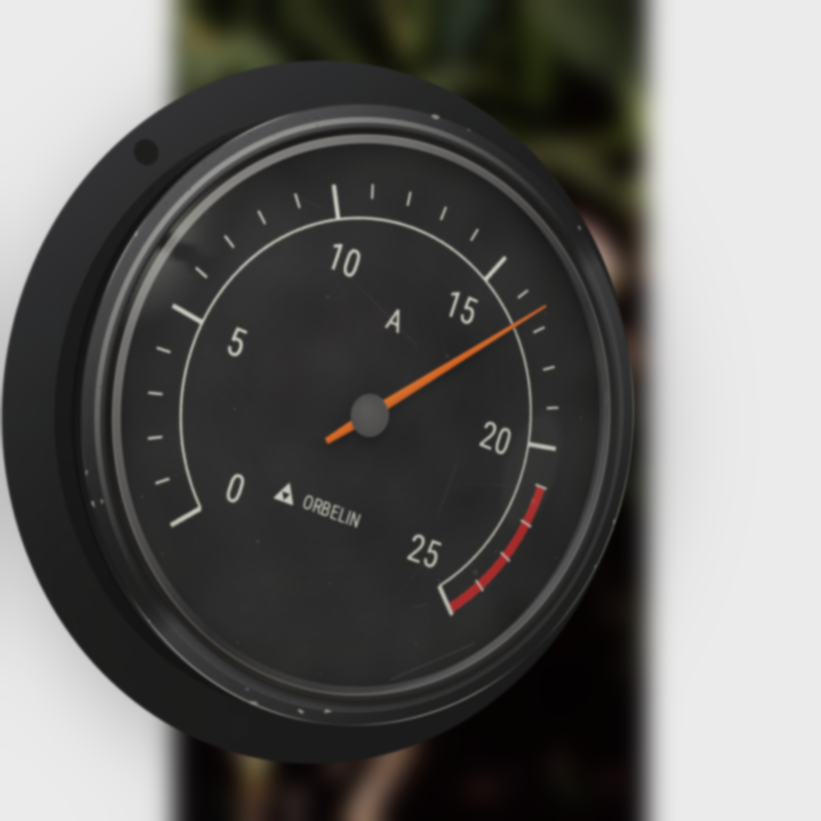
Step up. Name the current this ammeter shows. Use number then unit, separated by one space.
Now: 16.5 A
